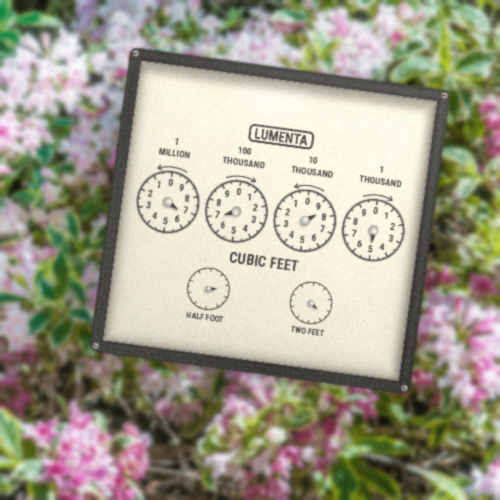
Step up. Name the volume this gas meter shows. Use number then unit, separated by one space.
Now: 668500 ft³
